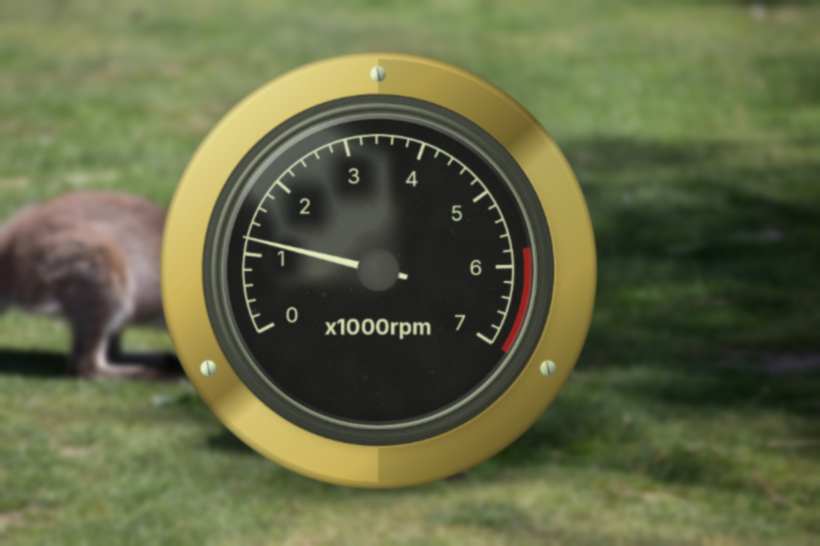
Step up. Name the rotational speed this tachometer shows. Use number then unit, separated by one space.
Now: 1200 rpm
